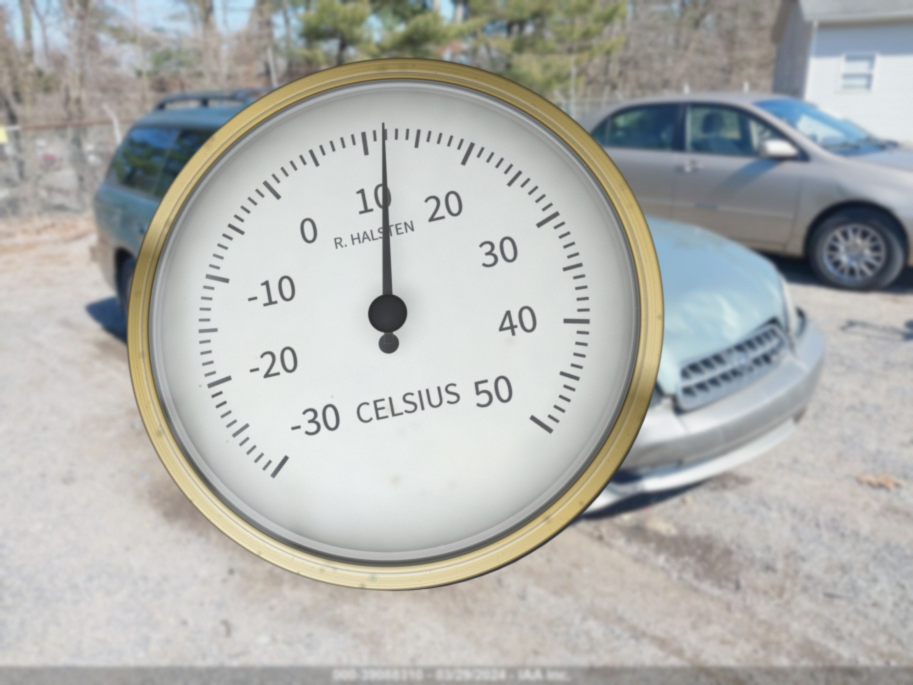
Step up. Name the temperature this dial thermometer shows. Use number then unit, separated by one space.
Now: 12 °C
